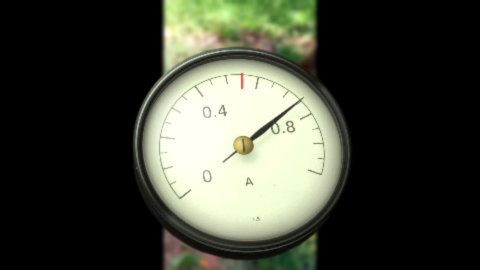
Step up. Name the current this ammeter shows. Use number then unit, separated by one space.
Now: 0.75 A
